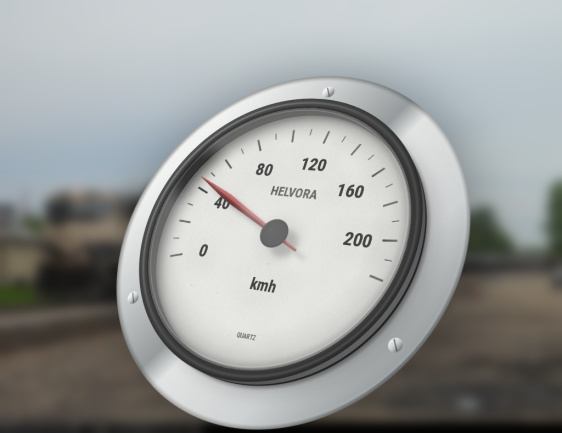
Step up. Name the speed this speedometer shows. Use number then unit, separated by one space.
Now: 45 km/h
